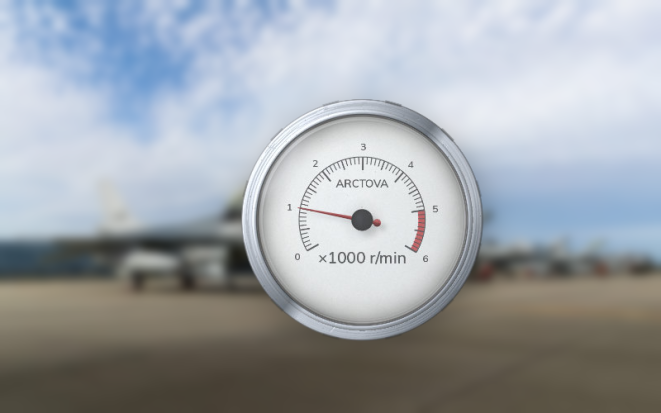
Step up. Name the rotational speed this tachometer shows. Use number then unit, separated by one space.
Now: 1000 rpm
